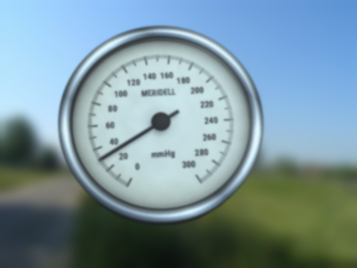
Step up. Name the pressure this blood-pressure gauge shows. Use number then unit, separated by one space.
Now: 30 mmHg
